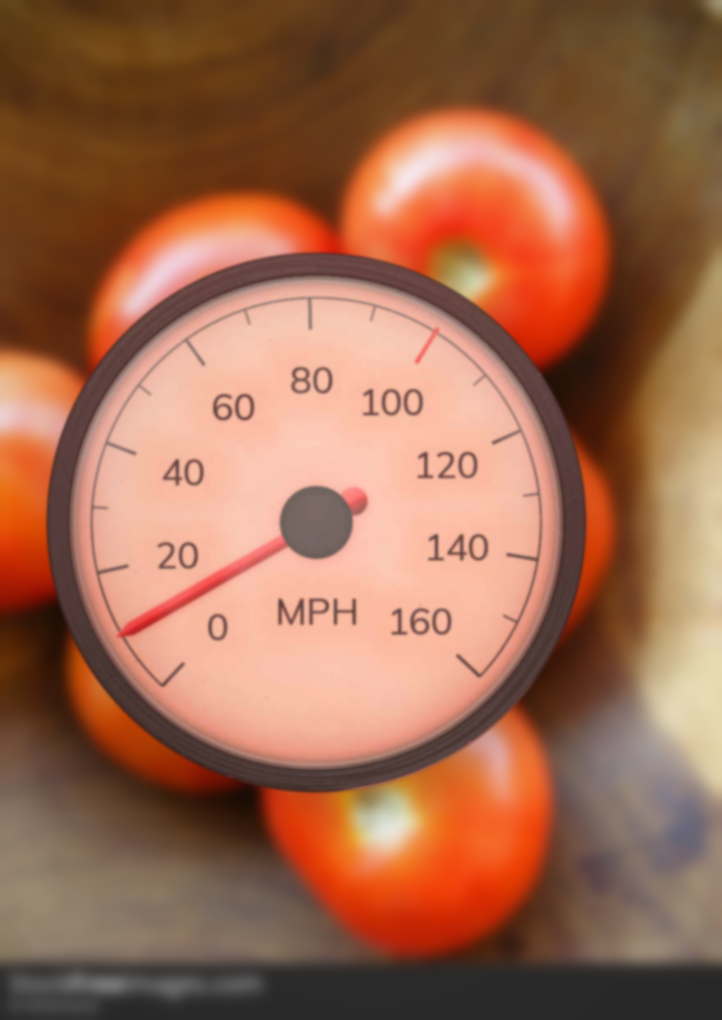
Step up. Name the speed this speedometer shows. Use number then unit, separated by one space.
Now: 10 mph
